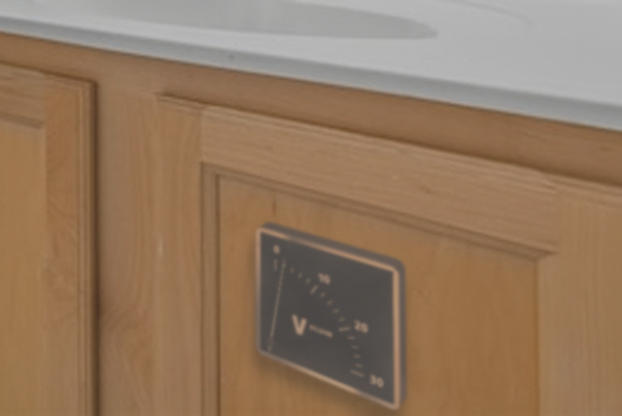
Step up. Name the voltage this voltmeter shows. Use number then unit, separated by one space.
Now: 2 V
